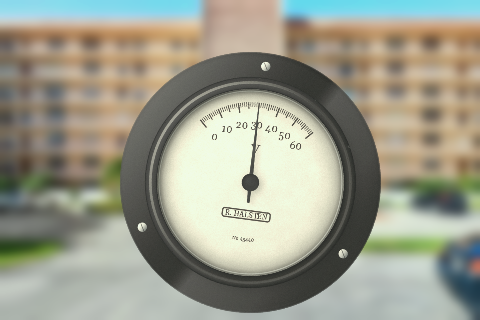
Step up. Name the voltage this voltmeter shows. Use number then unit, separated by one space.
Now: 30 V
